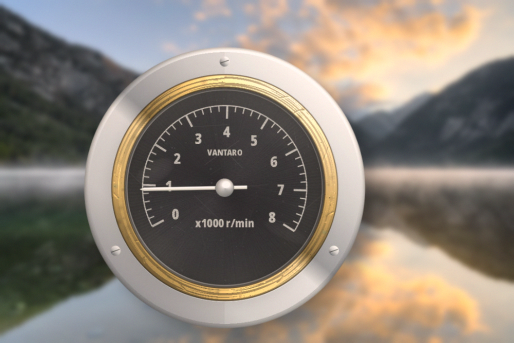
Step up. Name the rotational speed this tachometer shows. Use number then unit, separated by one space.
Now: 900 rpm
